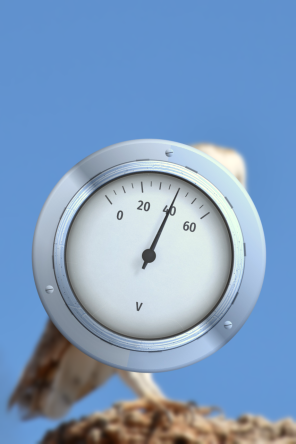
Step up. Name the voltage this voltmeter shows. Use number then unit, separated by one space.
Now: 40 V
